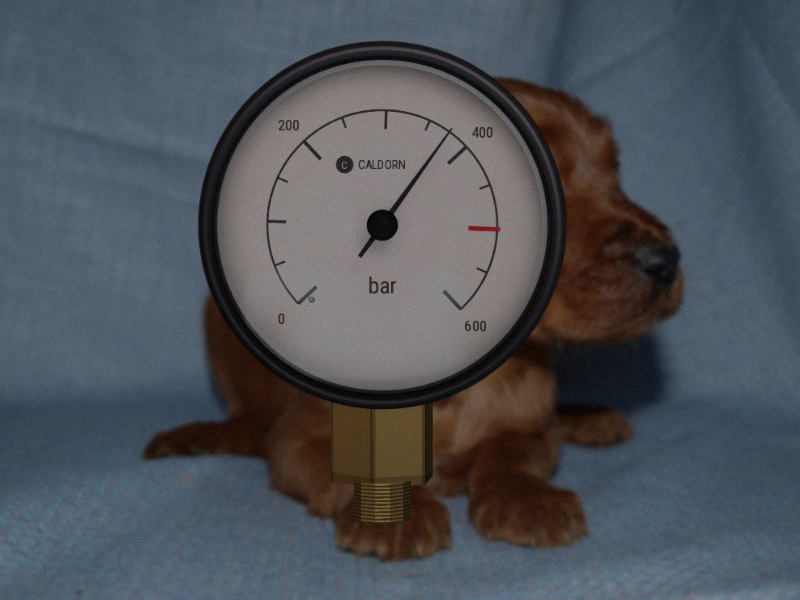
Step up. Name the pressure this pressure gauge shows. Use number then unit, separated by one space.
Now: 375 bar
